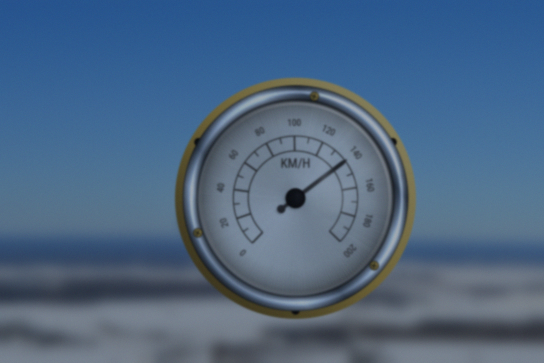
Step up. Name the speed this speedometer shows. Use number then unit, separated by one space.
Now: 140 km/h
